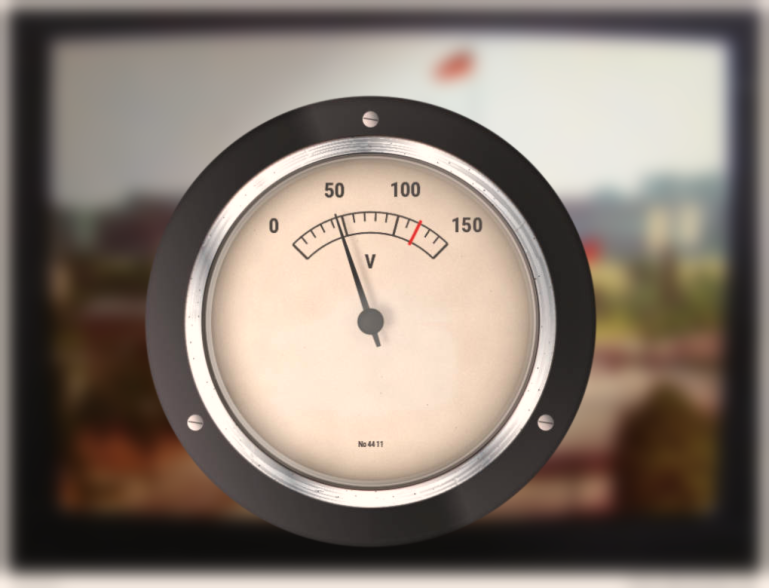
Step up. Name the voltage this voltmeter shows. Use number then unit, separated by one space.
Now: 45 V
